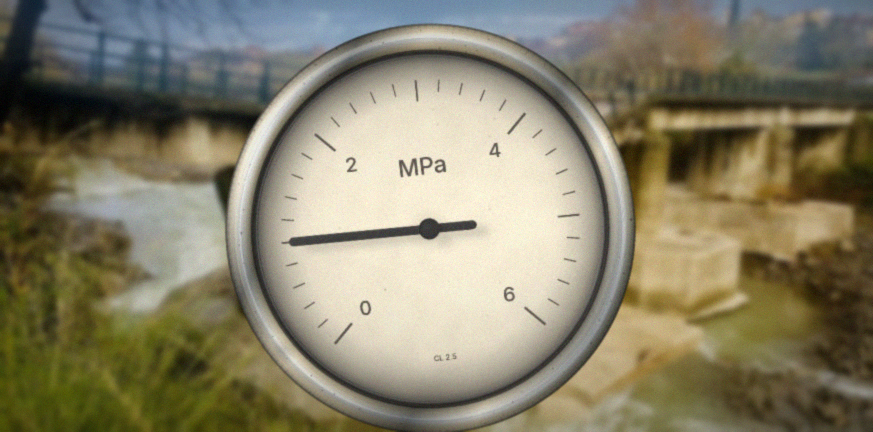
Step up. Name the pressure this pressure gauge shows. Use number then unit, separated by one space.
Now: 1 MPa
